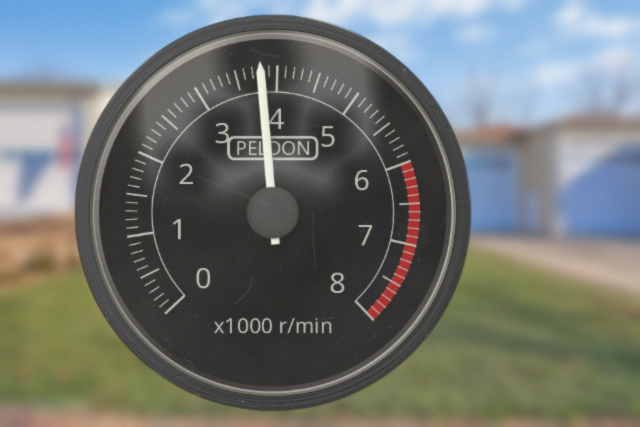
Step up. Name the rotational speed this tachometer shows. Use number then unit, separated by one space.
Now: 3800 rpm
